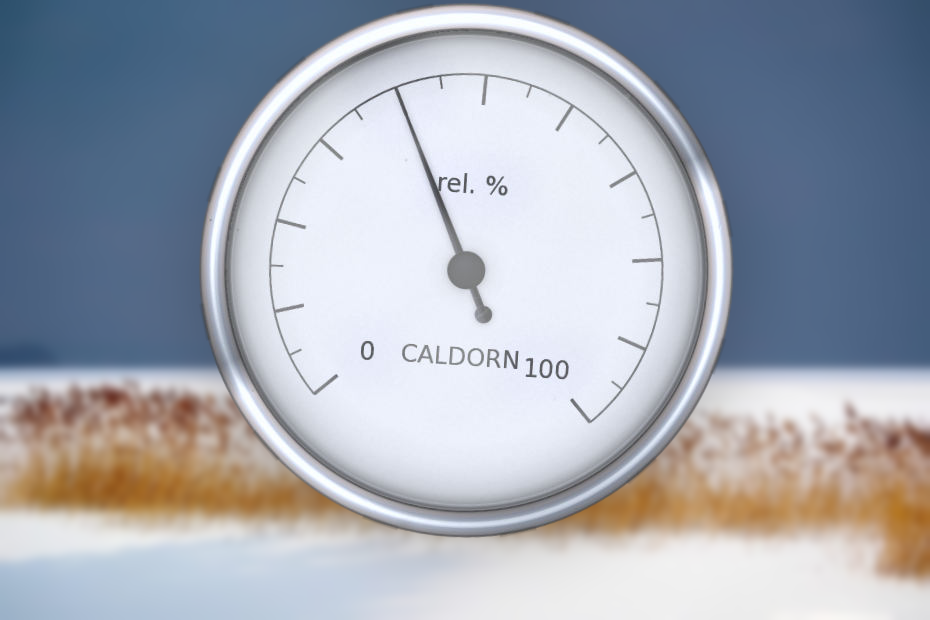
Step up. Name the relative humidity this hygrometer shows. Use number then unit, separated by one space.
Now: 40 %
